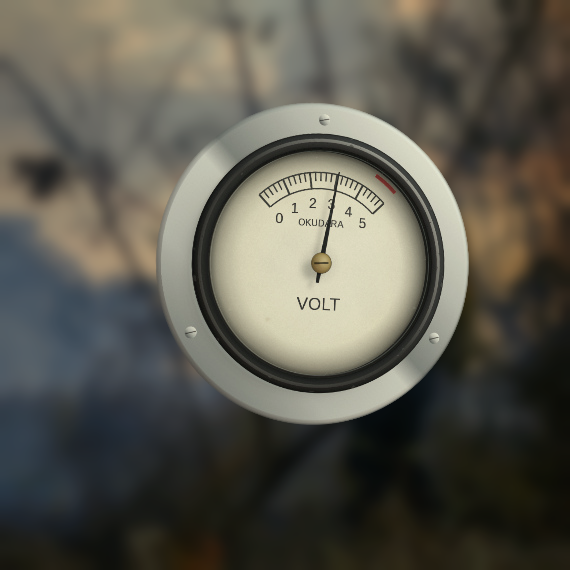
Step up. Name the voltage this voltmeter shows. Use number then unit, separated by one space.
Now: 3 V
